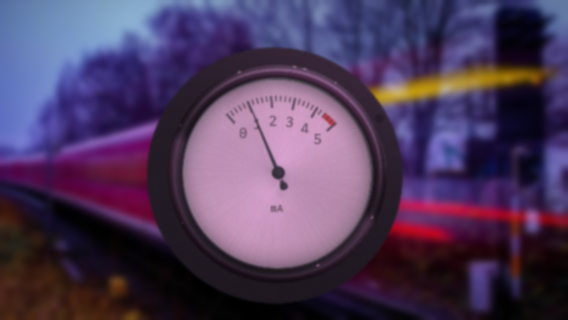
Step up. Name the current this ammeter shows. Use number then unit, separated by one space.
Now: 1 mA
